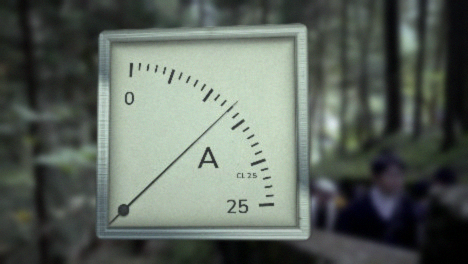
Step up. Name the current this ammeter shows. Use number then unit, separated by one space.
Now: 13 A
